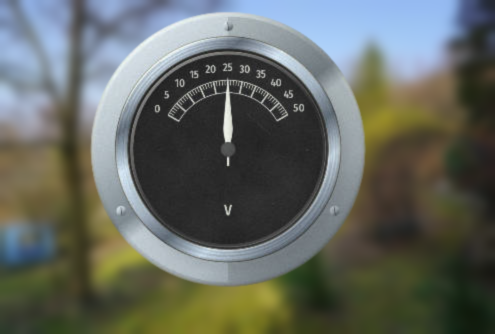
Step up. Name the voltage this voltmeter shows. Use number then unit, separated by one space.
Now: 25 V
